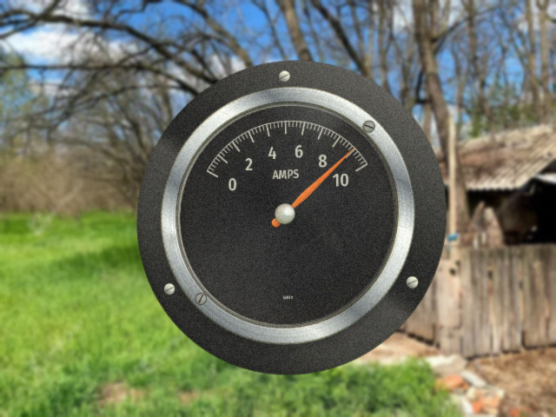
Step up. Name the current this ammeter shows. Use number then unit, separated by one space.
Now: 9 A
